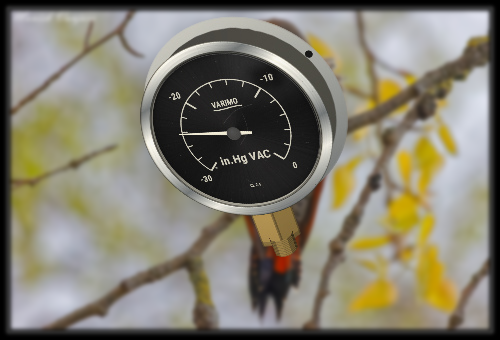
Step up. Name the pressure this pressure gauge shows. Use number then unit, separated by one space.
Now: -24 inHg
